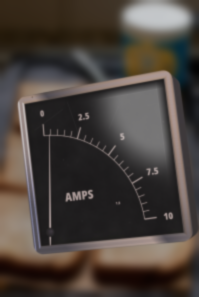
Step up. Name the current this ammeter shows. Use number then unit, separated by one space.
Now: 0.5 A
